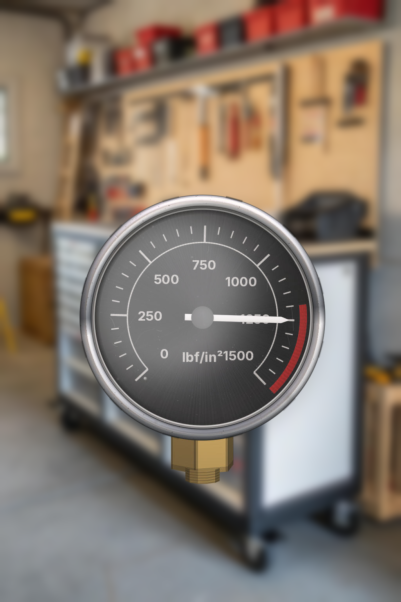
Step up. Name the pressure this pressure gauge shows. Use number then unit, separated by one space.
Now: 1250 psi
